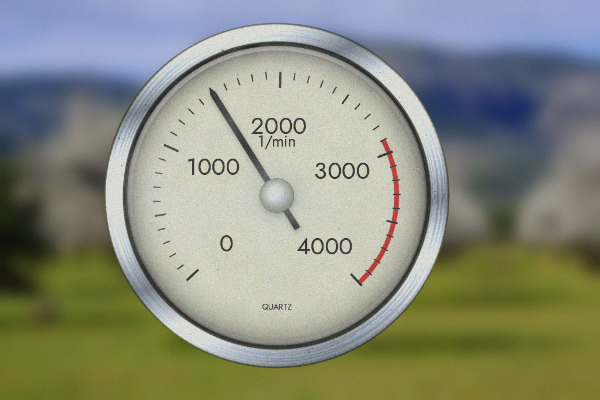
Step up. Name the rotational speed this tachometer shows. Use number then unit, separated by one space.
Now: 1500 rpm
